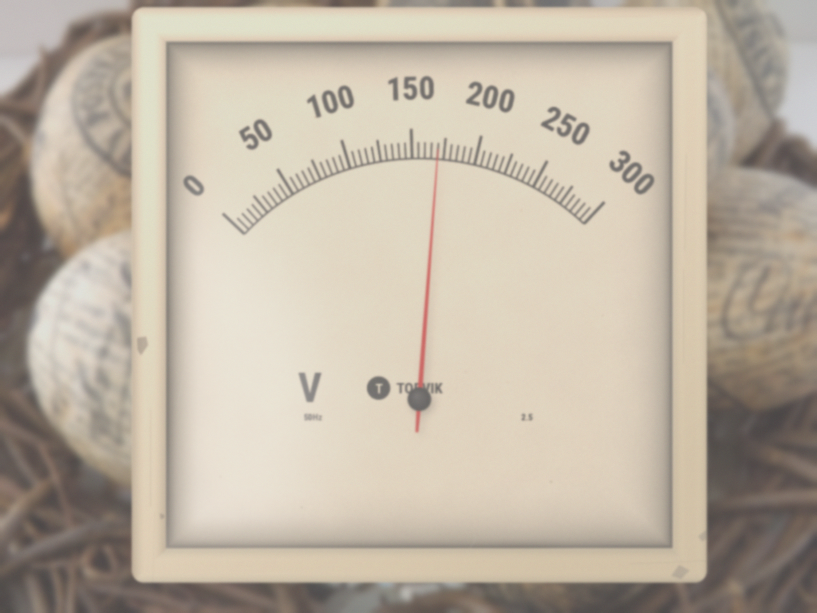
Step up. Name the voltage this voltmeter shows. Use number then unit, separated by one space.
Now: 170 V
